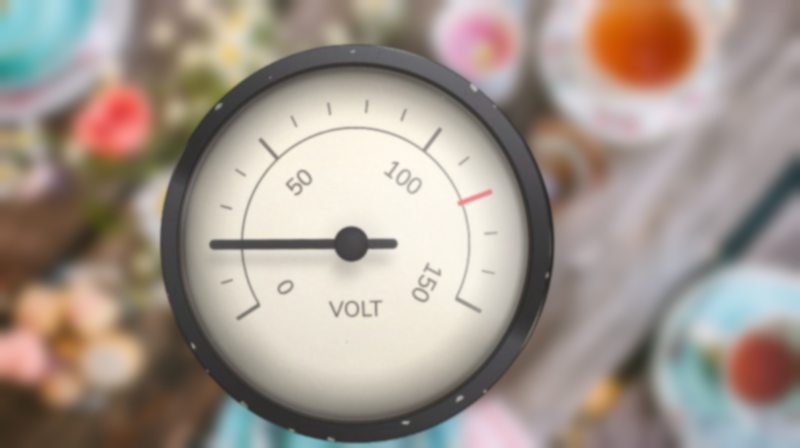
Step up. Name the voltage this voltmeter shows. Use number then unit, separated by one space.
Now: 20 V
